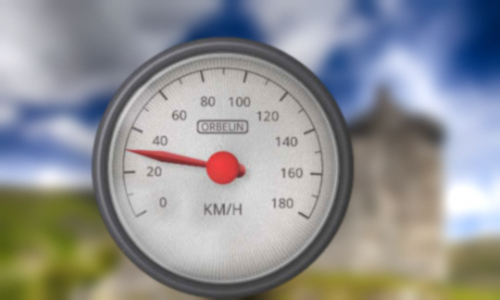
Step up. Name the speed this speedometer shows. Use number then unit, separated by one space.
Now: 30 km/h
